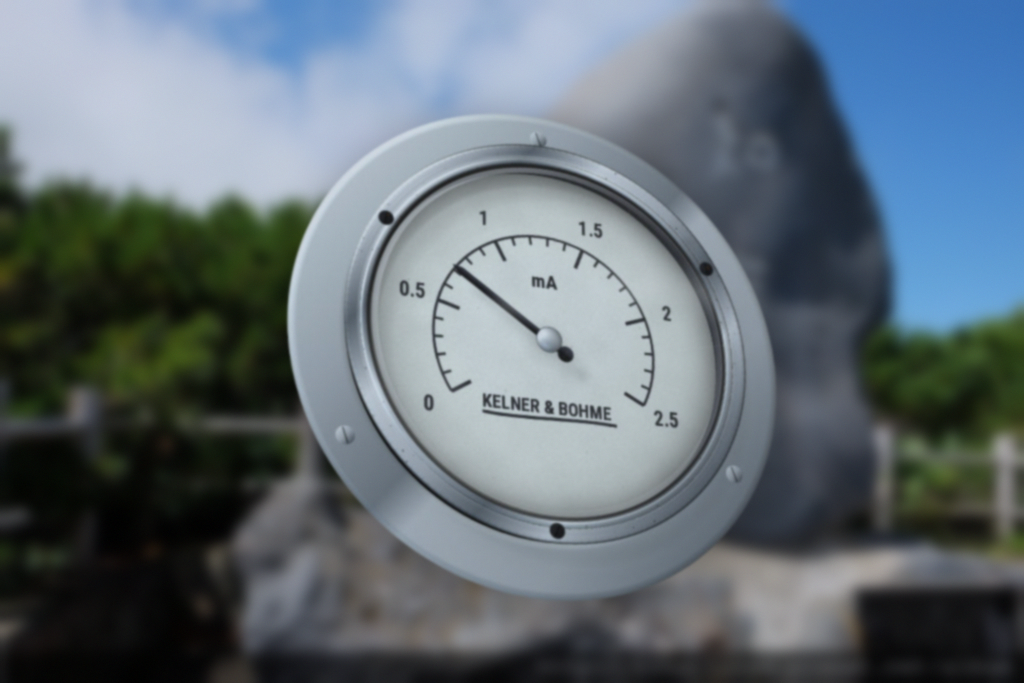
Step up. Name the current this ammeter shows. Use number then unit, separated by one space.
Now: 0.7 mA
